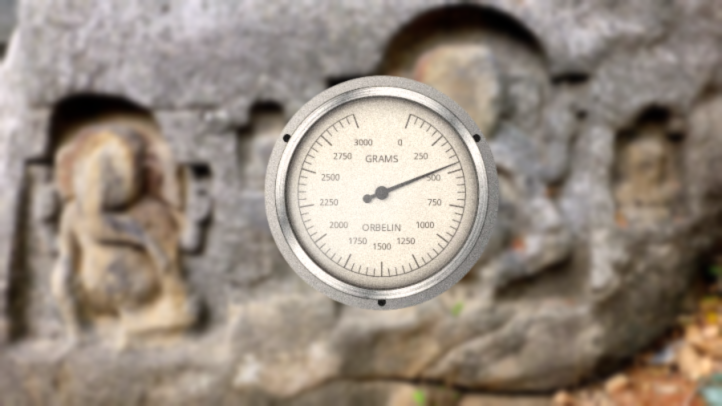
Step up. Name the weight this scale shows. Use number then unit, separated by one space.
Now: 450 g
